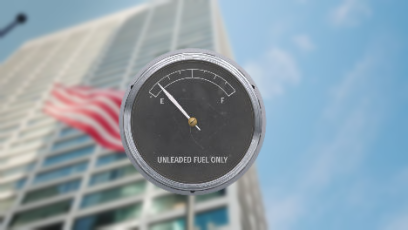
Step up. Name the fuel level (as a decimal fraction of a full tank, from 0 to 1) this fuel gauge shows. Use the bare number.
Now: 0.125
